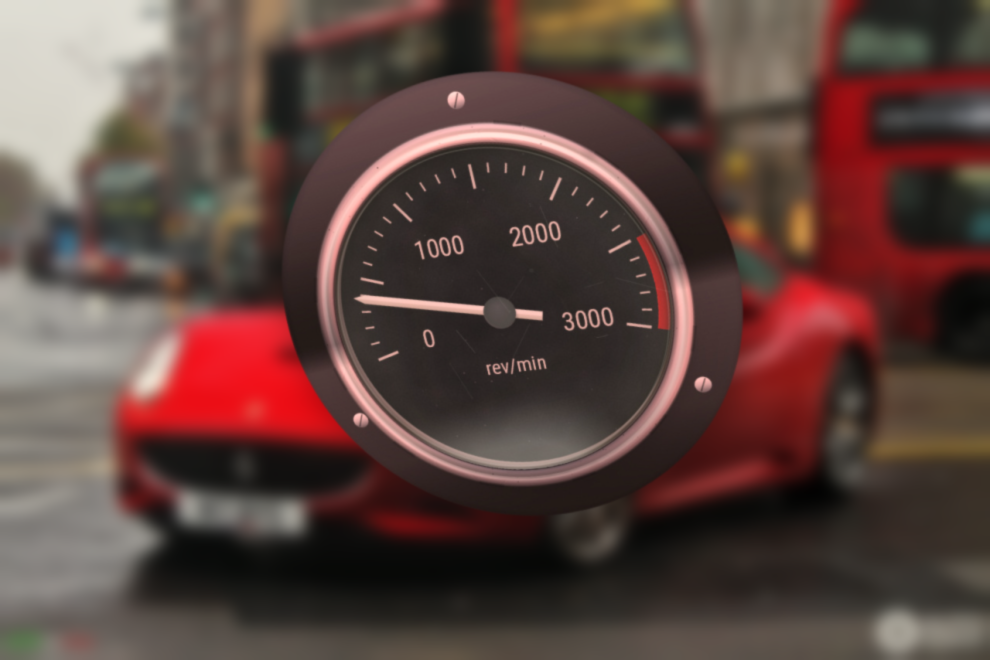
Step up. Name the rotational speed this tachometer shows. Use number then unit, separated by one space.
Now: 400 rpm
